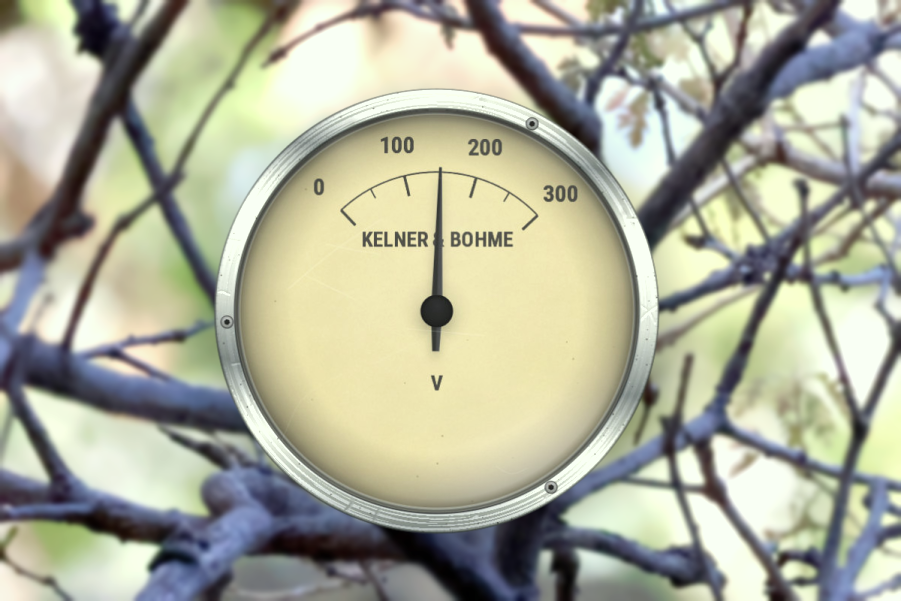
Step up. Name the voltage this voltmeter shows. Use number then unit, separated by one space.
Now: 150 V
